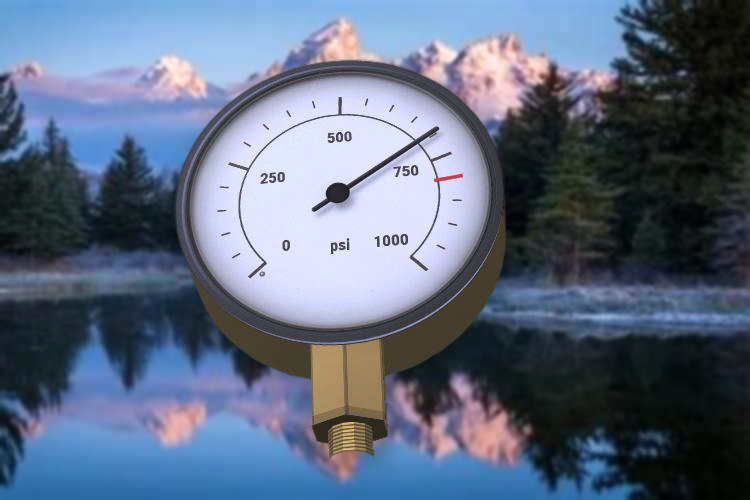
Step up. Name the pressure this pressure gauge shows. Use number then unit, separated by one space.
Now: 700 psi
